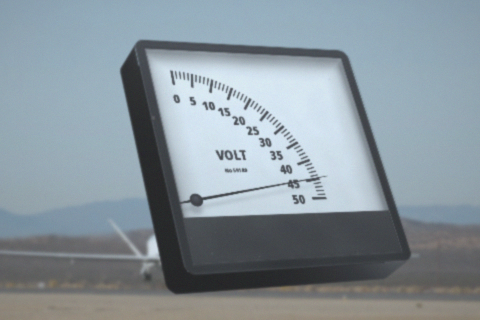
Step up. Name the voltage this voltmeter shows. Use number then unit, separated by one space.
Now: 45 V
